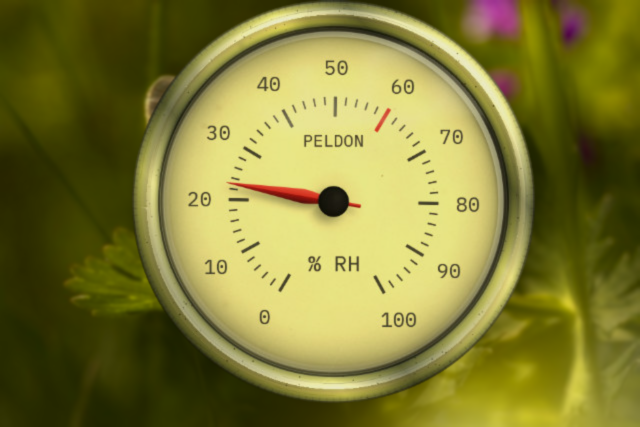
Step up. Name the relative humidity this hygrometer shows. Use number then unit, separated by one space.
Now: 23 %
